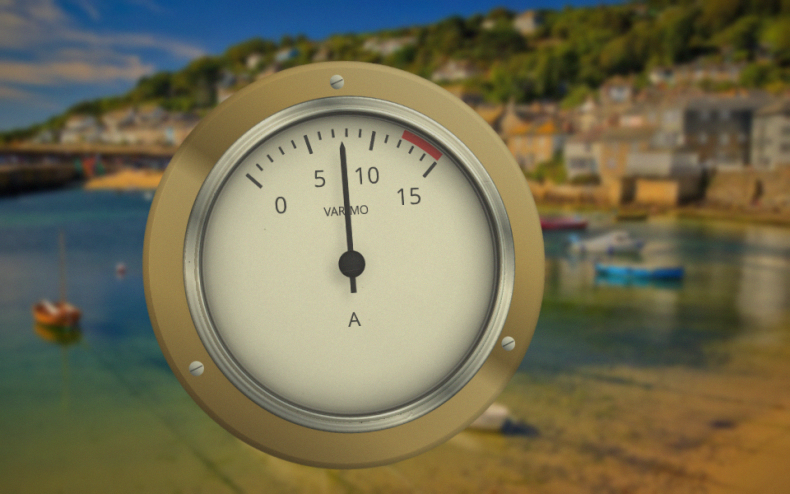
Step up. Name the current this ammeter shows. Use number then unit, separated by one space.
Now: 7.5 A
